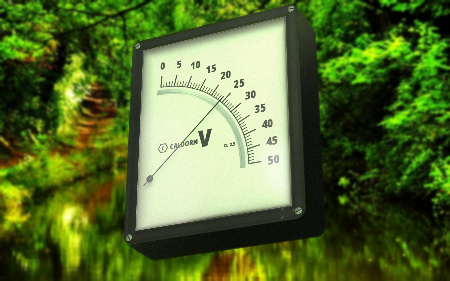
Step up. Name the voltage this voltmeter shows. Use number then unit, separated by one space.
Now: 25 V
